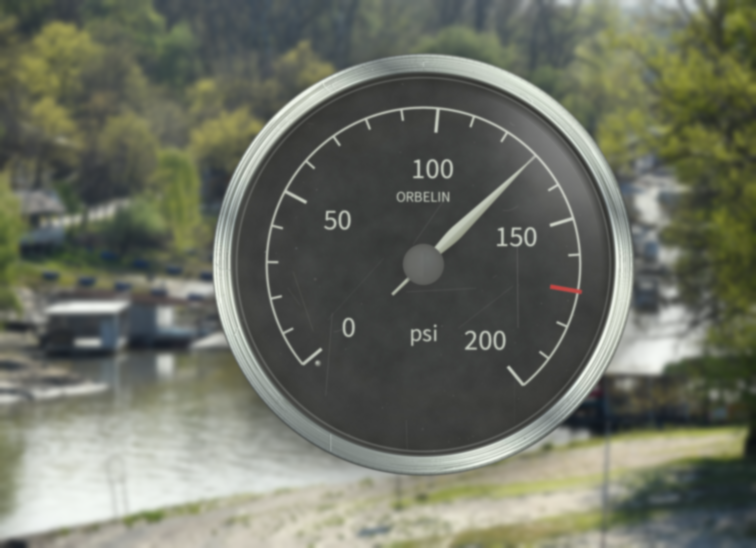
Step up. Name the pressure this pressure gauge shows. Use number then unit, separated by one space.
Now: 130 psi
